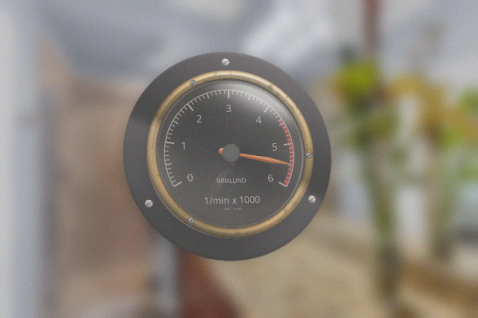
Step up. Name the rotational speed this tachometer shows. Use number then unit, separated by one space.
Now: 5500 rpm
